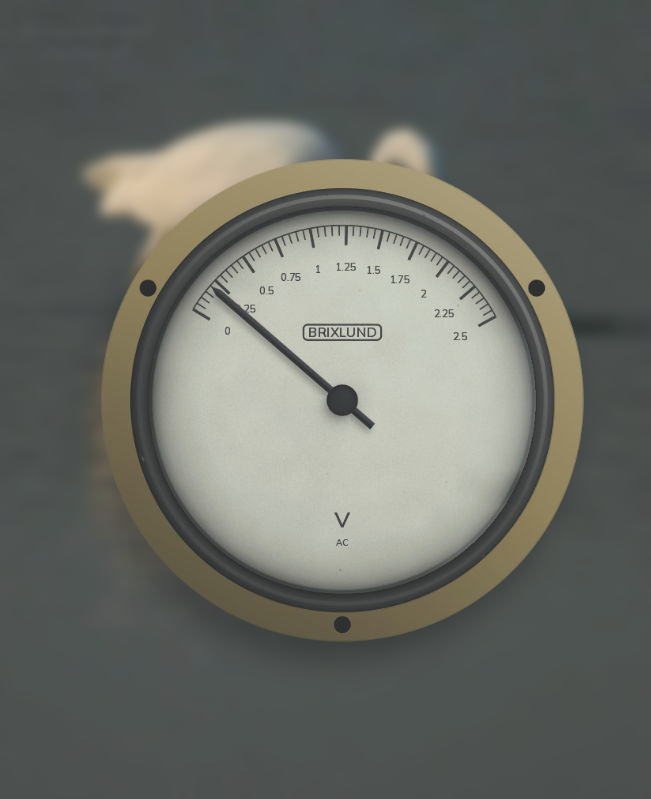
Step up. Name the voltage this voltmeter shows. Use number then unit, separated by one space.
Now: 0.2 V
